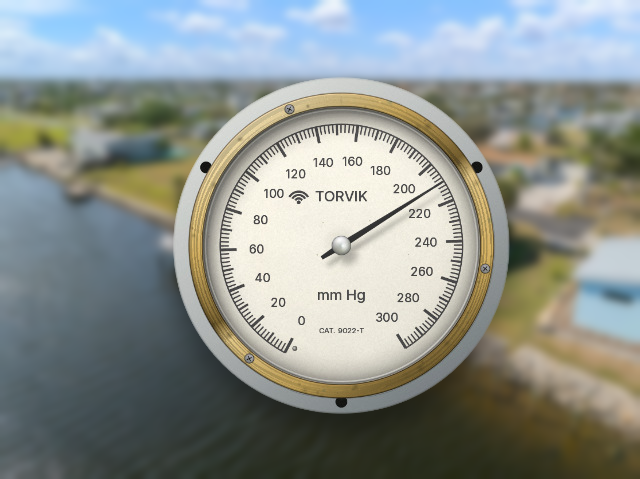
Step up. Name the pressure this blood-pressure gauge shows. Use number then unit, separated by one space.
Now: 210 mmHg
